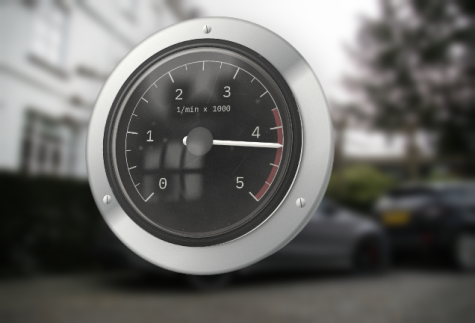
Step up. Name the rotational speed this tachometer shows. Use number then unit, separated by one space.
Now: 4250 rpm
